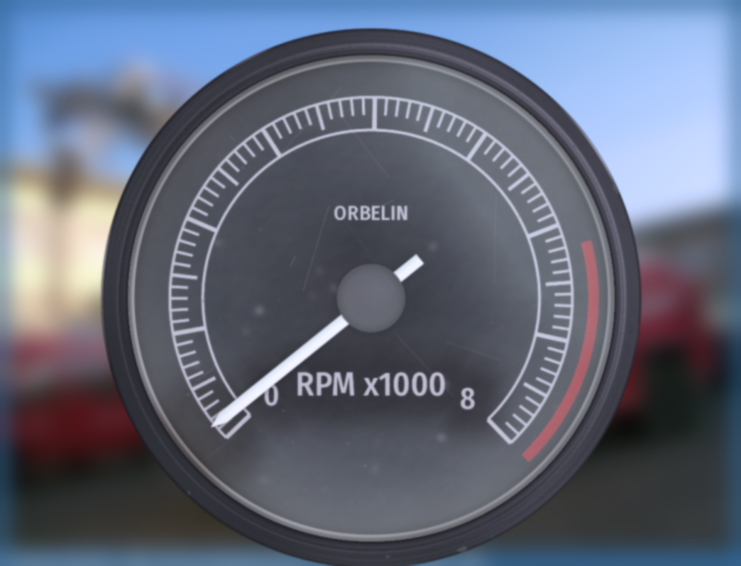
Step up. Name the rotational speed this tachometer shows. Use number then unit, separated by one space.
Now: 150 rpm
